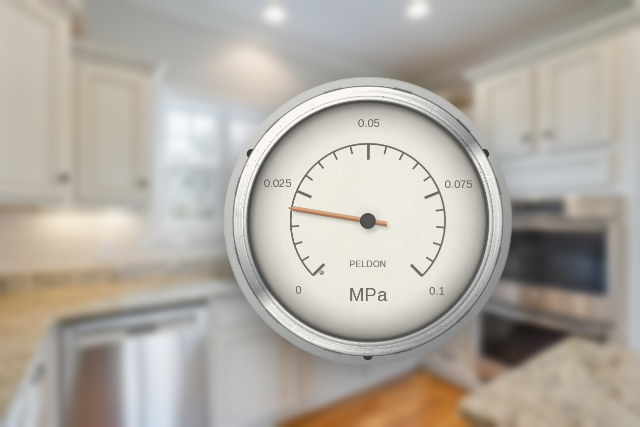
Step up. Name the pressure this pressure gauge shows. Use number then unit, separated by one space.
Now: 0.02 MPa
